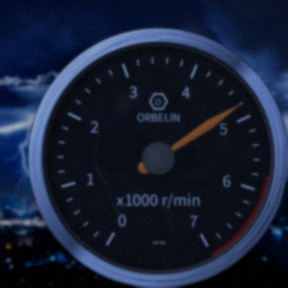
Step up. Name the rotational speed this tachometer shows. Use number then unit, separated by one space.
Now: 4800 rpm
